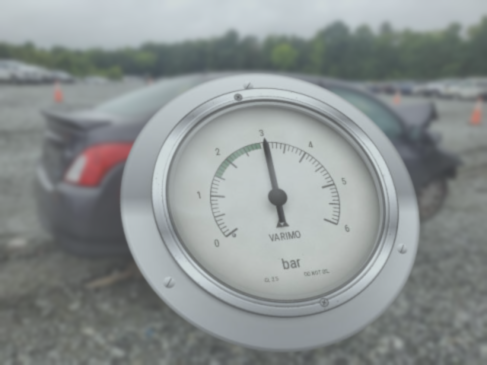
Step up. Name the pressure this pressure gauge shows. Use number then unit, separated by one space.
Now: 3 bar
